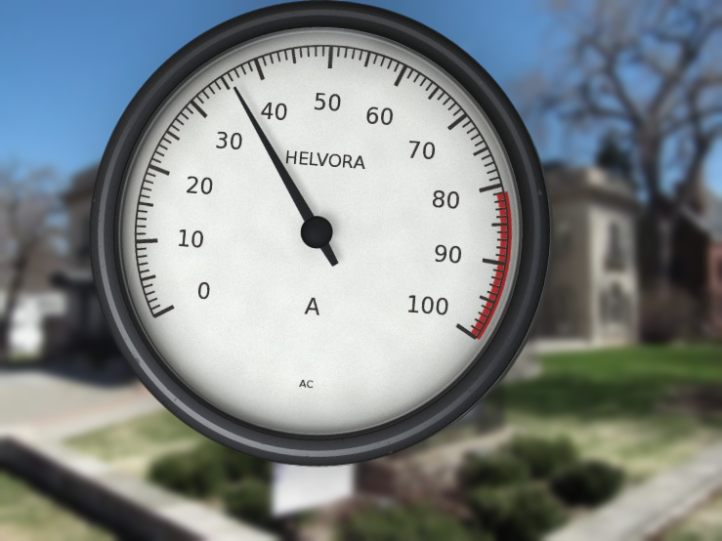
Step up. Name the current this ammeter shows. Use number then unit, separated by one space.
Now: 36 A
